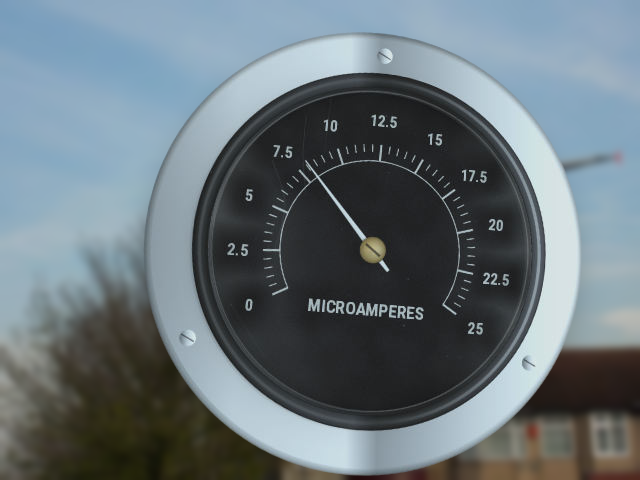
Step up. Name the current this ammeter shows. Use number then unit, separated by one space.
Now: 8 µA
